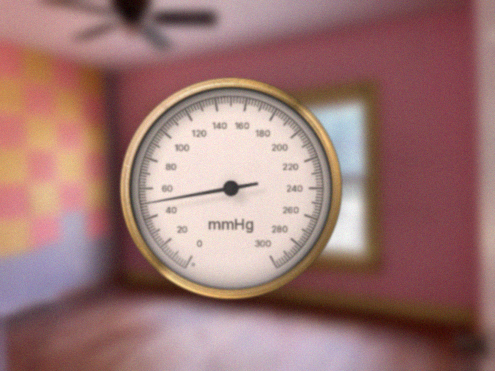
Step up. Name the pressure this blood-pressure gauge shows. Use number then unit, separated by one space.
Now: 50 mmHg
